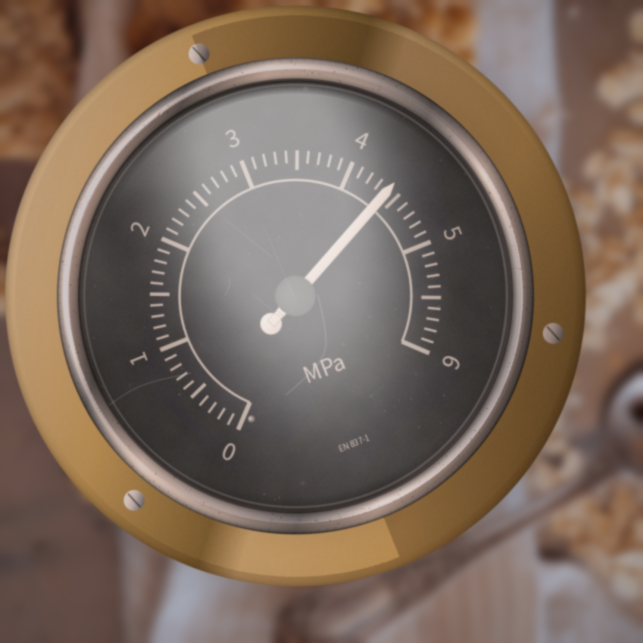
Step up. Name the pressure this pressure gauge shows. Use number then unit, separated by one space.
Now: 4.4 MPa
